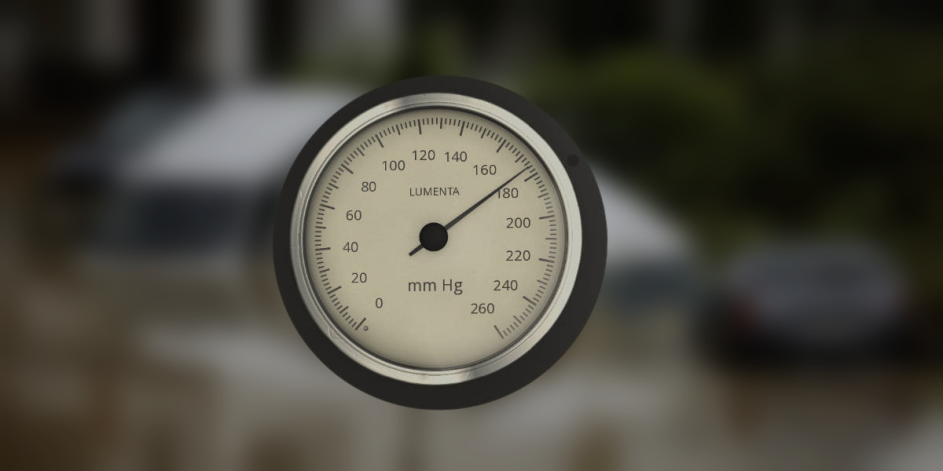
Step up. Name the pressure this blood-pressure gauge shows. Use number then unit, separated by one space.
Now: 176 mmHg
